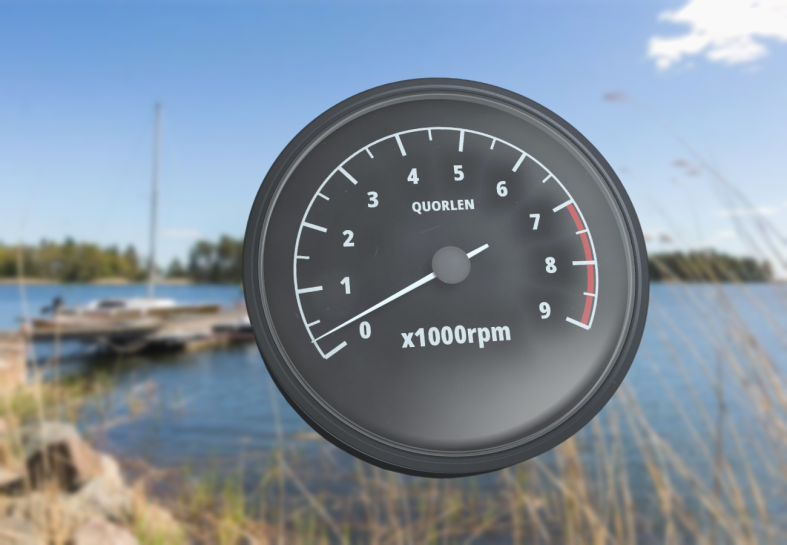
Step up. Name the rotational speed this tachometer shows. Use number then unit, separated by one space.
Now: 250 rpm
